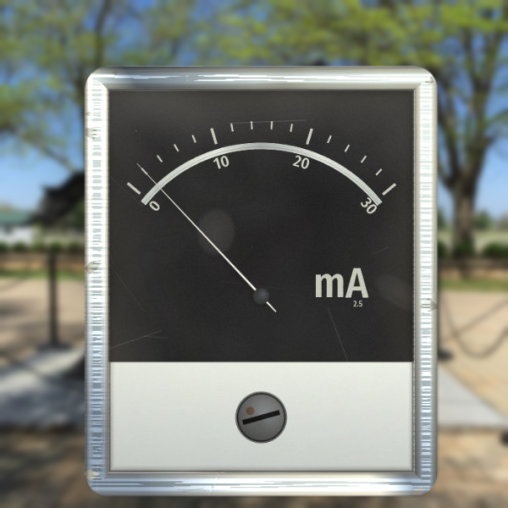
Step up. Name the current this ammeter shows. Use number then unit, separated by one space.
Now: 2 mA
